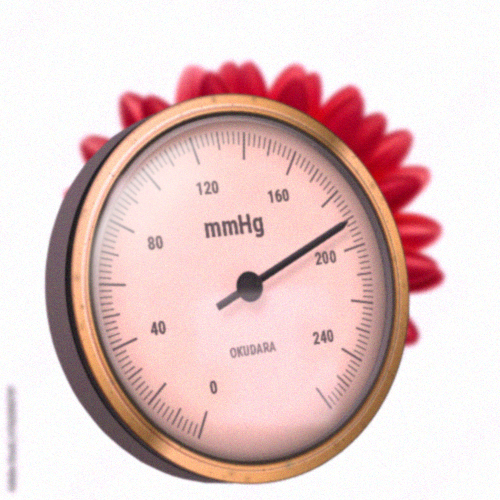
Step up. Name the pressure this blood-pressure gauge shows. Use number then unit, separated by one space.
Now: 190 mmHg
